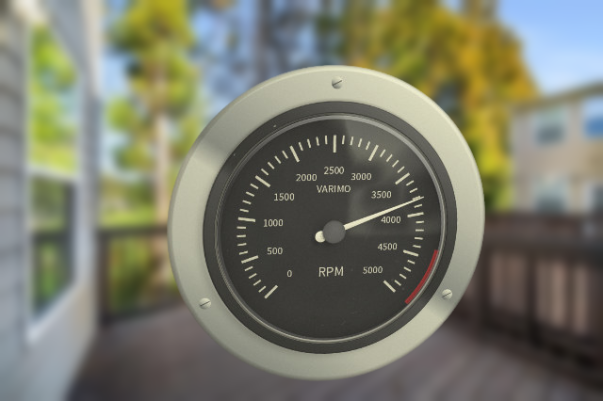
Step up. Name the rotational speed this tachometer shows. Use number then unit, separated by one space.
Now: 3800 rpm
